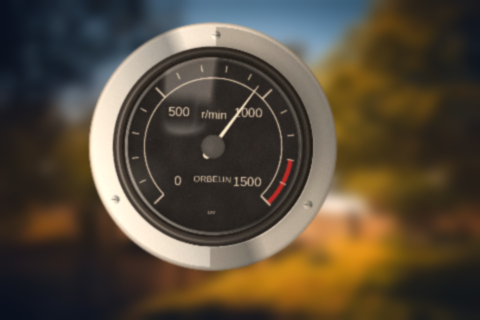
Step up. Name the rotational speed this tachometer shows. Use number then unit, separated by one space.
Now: 950 rpm
